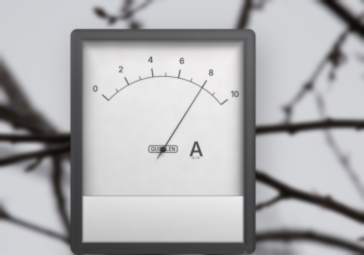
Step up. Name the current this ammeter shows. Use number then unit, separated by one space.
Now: 8 A
